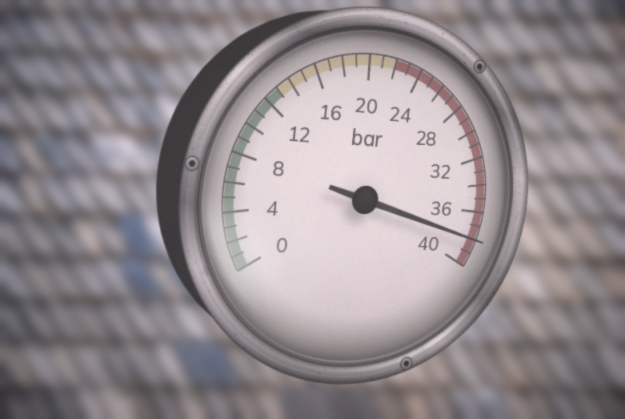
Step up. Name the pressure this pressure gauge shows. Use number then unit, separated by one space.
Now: 38 bar
